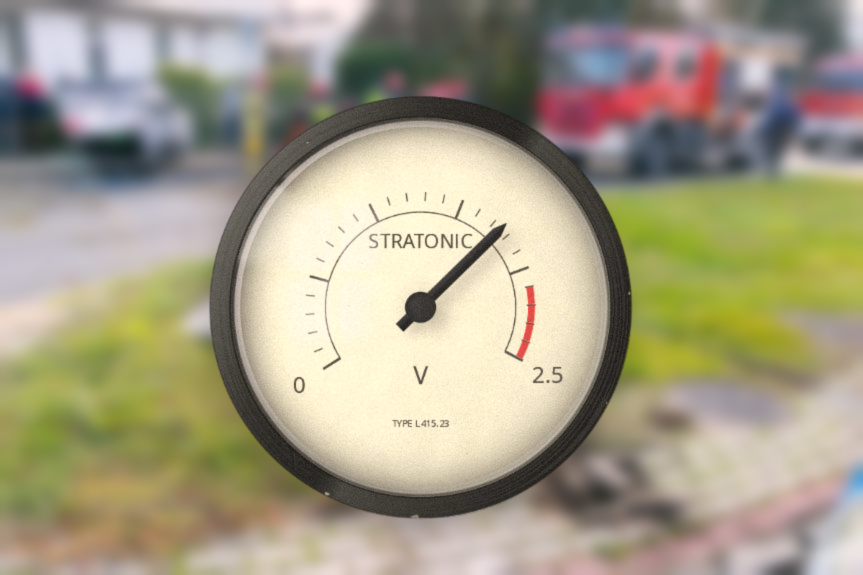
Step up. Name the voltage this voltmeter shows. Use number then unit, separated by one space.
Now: 1.75 V
